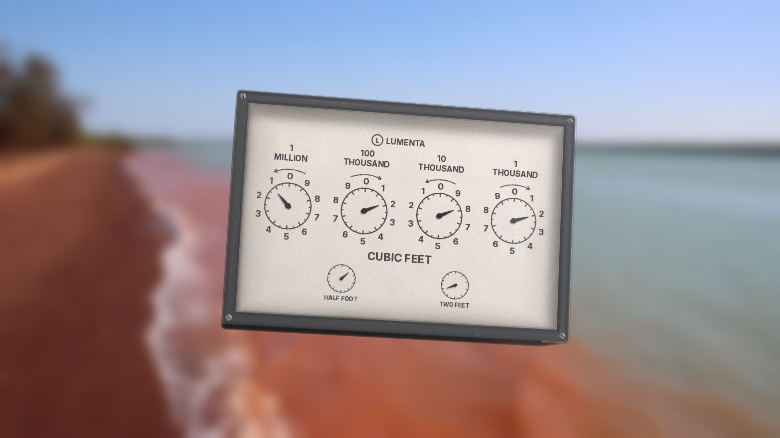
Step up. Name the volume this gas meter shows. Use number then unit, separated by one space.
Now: 118200 ft³
